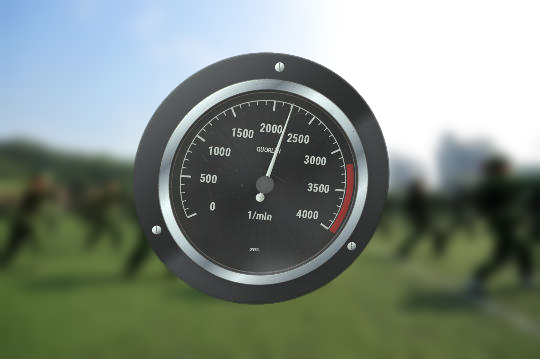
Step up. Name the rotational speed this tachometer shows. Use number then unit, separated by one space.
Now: 2200 rpm
